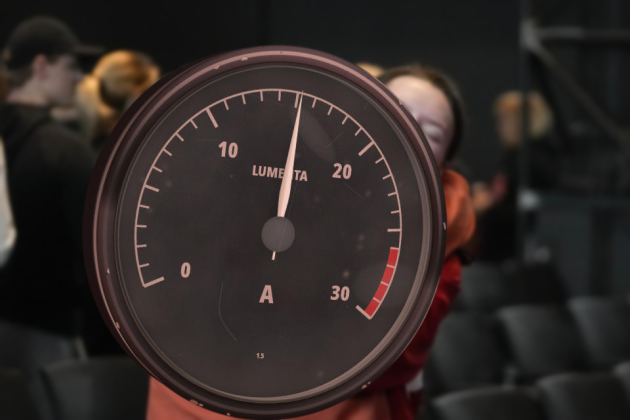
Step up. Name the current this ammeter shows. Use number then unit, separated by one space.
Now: 15 A
